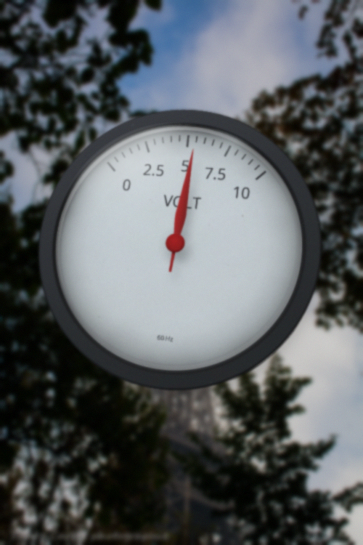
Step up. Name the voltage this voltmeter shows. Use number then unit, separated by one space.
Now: 5.5 V
